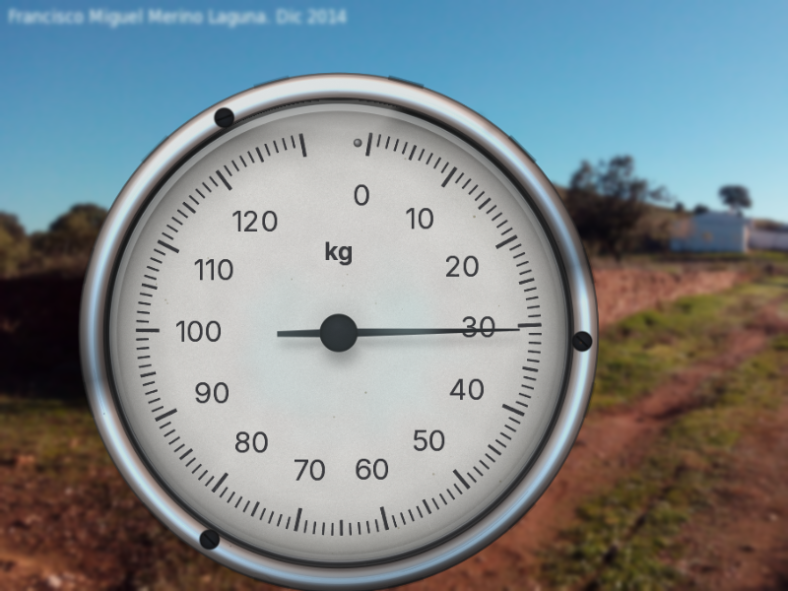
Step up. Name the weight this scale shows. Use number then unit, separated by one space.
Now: 30.5 kg
